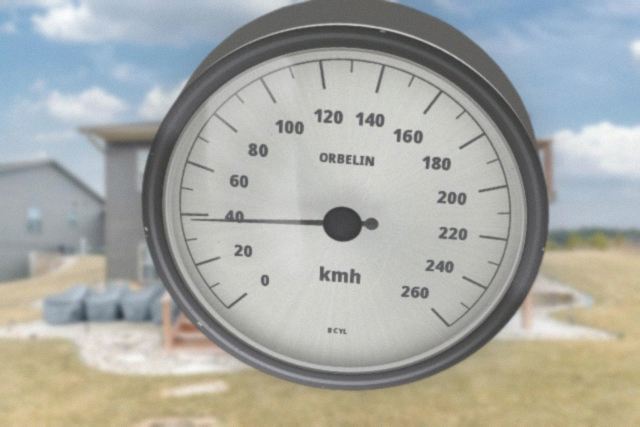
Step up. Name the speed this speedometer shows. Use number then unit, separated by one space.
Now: 40 km/h
